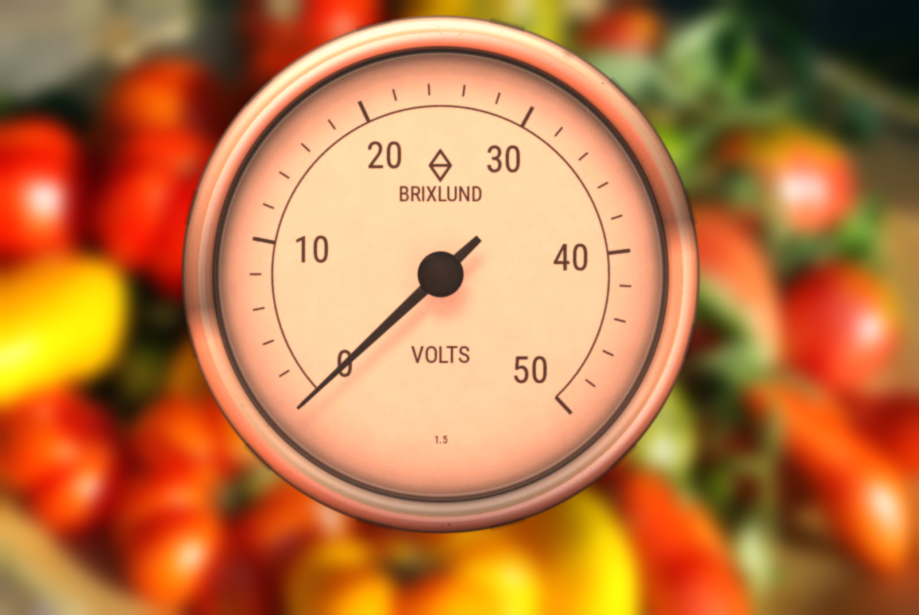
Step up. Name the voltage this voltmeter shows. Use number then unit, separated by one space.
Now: 0 V
